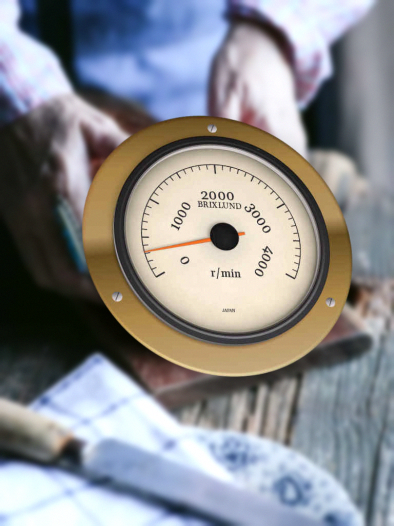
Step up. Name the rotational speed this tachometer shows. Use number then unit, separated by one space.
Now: 300 rpm
